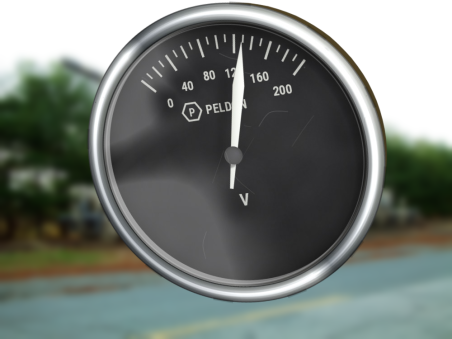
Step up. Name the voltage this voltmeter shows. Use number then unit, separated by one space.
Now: 130 V
